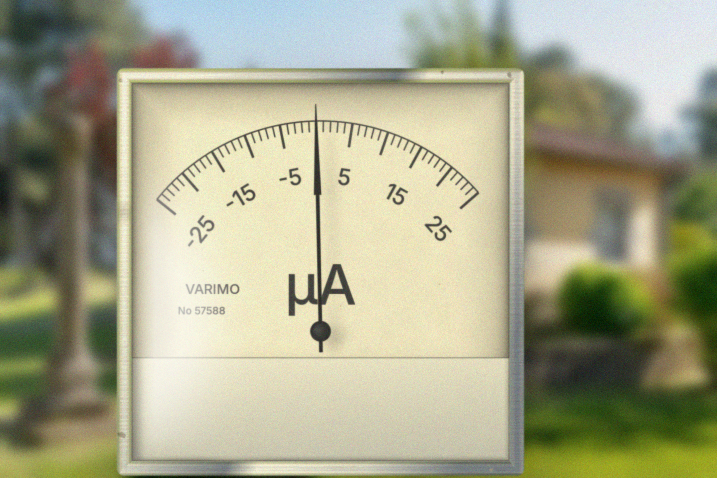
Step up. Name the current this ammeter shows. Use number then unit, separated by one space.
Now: 0 µA
